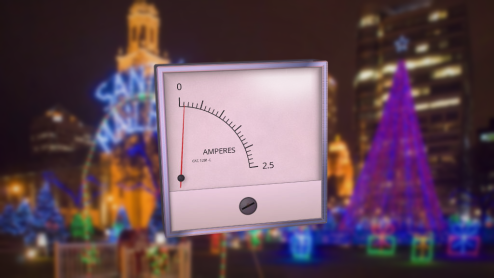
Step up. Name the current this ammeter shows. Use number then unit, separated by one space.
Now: 0.1 A
